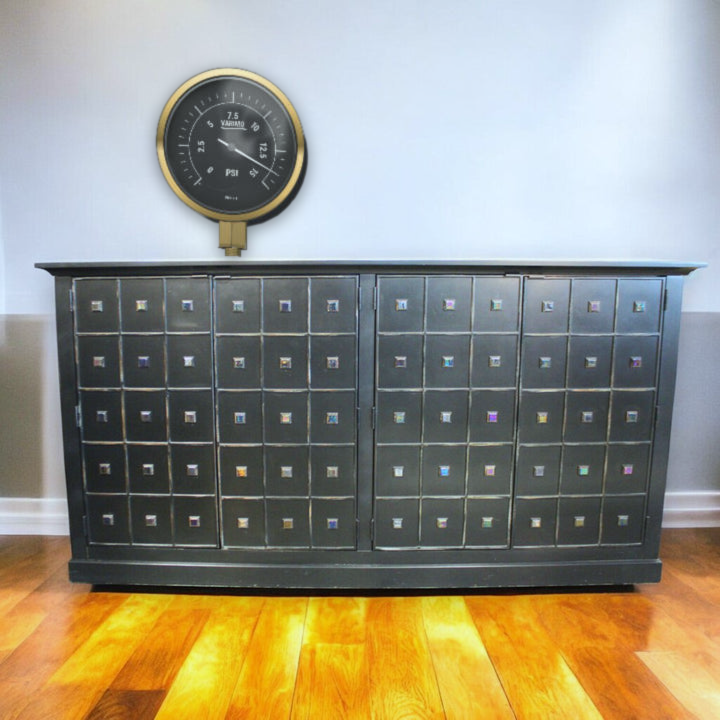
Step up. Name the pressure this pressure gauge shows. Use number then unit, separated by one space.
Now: 14 psi
